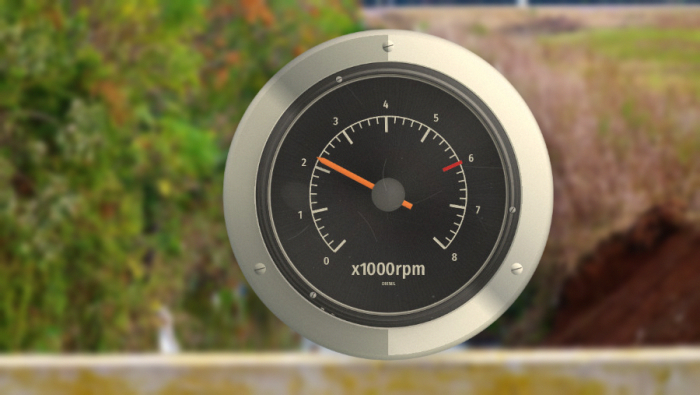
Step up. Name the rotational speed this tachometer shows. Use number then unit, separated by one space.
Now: 2200 rpm
